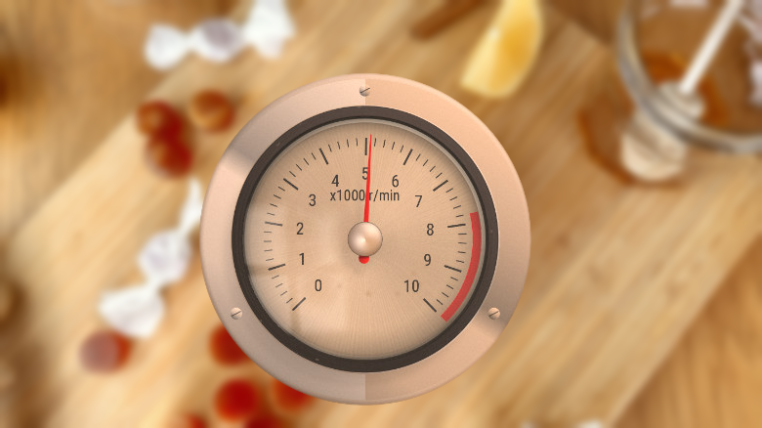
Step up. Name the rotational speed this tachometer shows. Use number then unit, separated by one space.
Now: 5100 rpm
